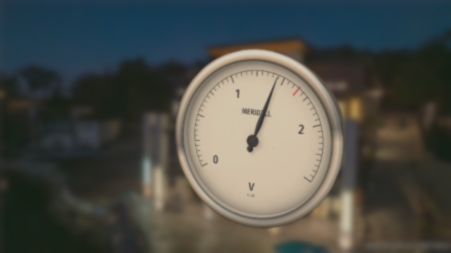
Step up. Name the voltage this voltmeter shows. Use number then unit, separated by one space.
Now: 1.45 V
